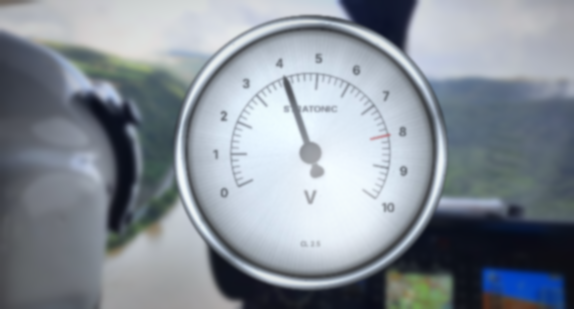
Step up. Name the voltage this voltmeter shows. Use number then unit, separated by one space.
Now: 4 V
